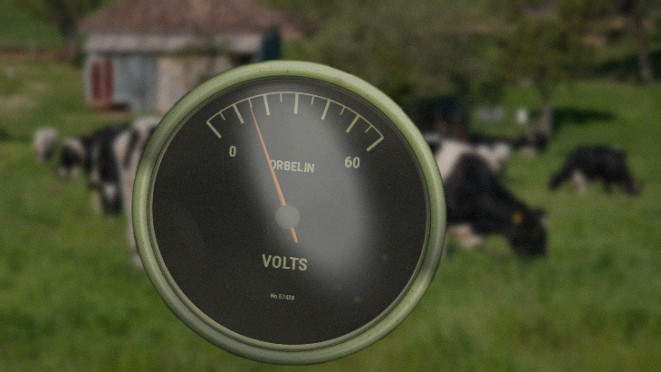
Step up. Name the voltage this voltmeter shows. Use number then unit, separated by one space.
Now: 15 V
